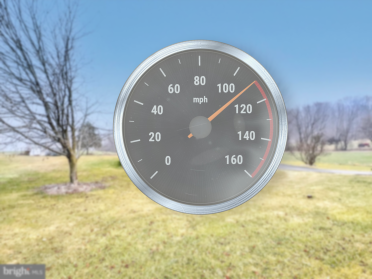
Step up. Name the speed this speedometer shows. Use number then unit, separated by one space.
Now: 110 mph
